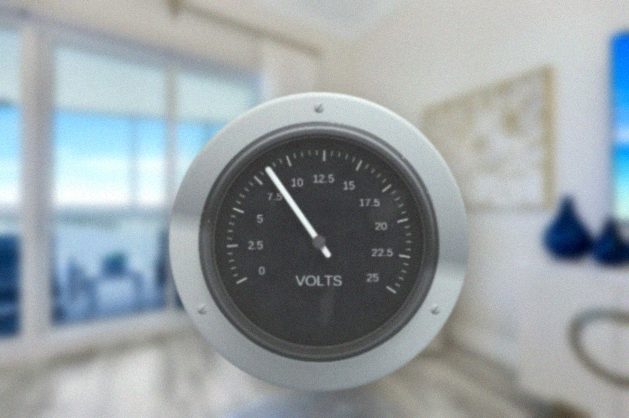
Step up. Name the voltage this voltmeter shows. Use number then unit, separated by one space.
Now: 8.5 V
